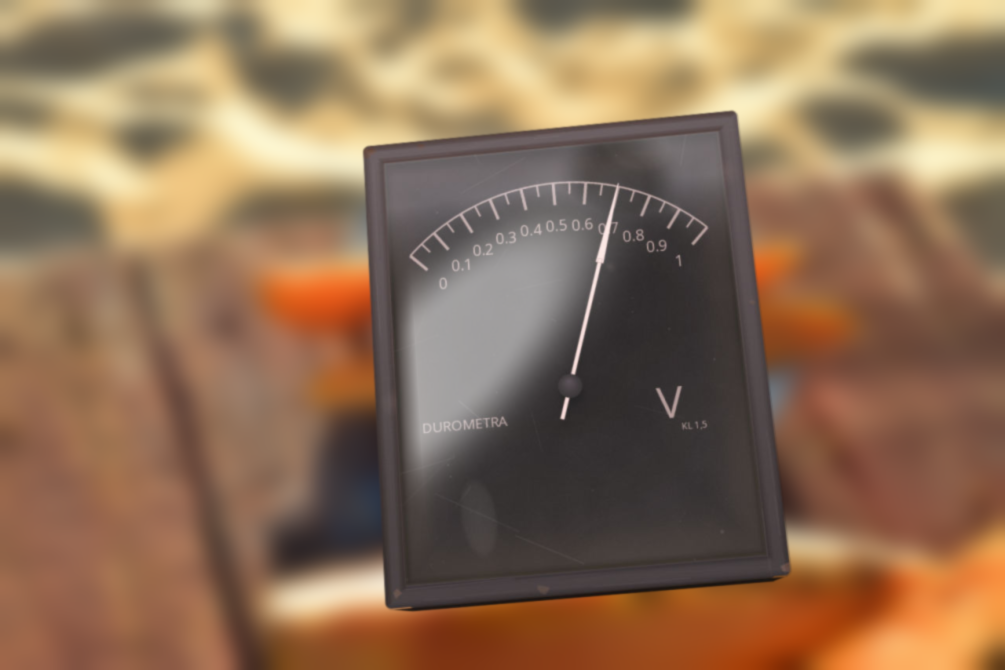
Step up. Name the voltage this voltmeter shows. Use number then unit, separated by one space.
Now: 0.7 V
